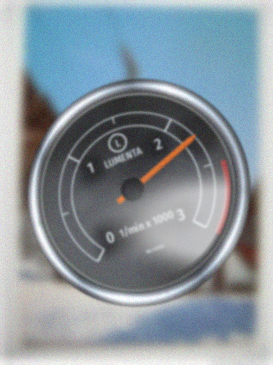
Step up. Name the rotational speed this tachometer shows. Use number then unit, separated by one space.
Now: 2250 rpm
